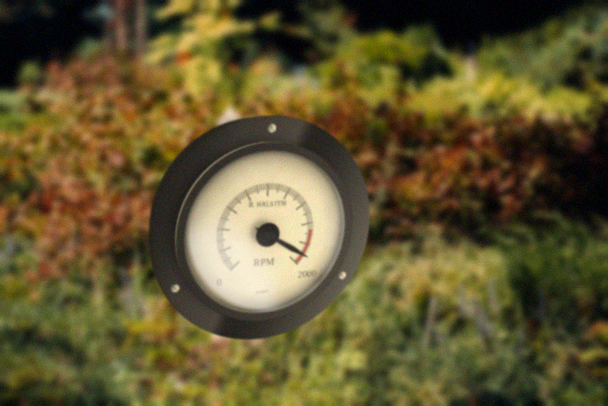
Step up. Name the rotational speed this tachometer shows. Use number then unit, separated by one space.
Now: 1900 rpm
